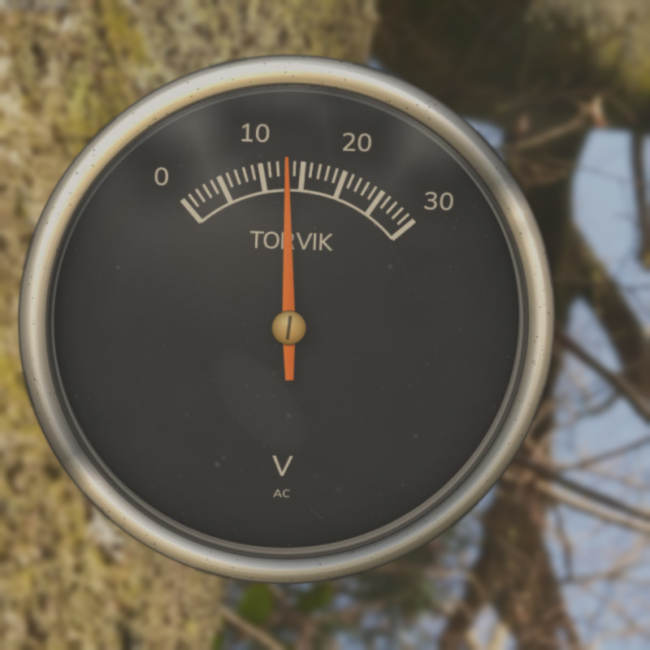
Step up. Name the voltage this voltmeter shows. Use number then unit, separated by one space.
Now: 13 V
